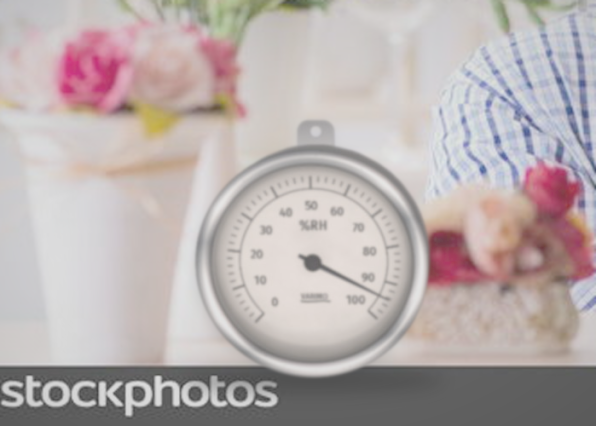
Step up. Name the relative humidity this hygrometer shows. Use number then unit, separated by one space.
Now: 94 %
